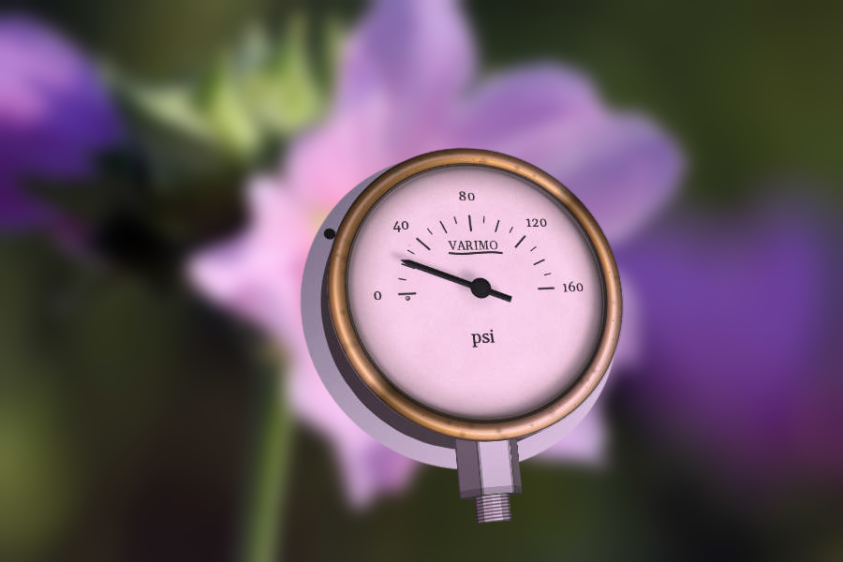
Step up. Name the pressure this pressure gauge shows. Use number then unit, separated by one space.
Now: 20 psi
